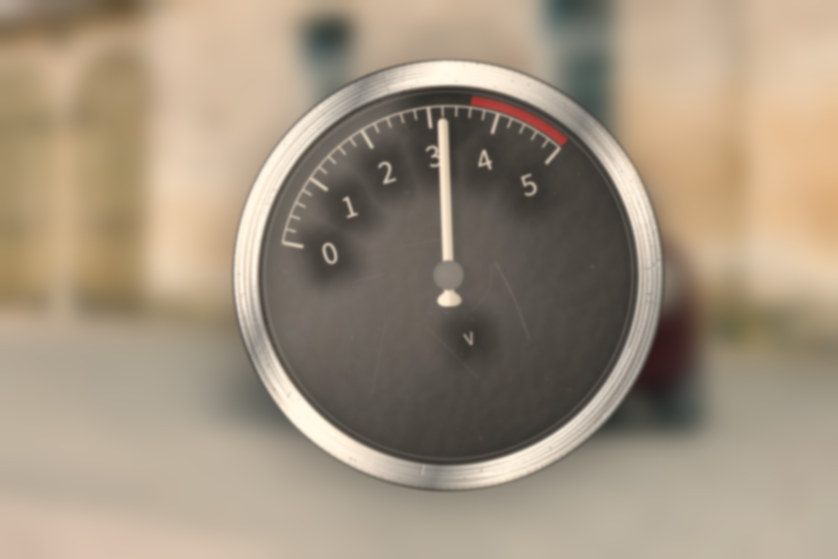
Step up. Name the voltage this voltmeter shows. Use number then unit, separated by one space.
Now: 3.2 V
